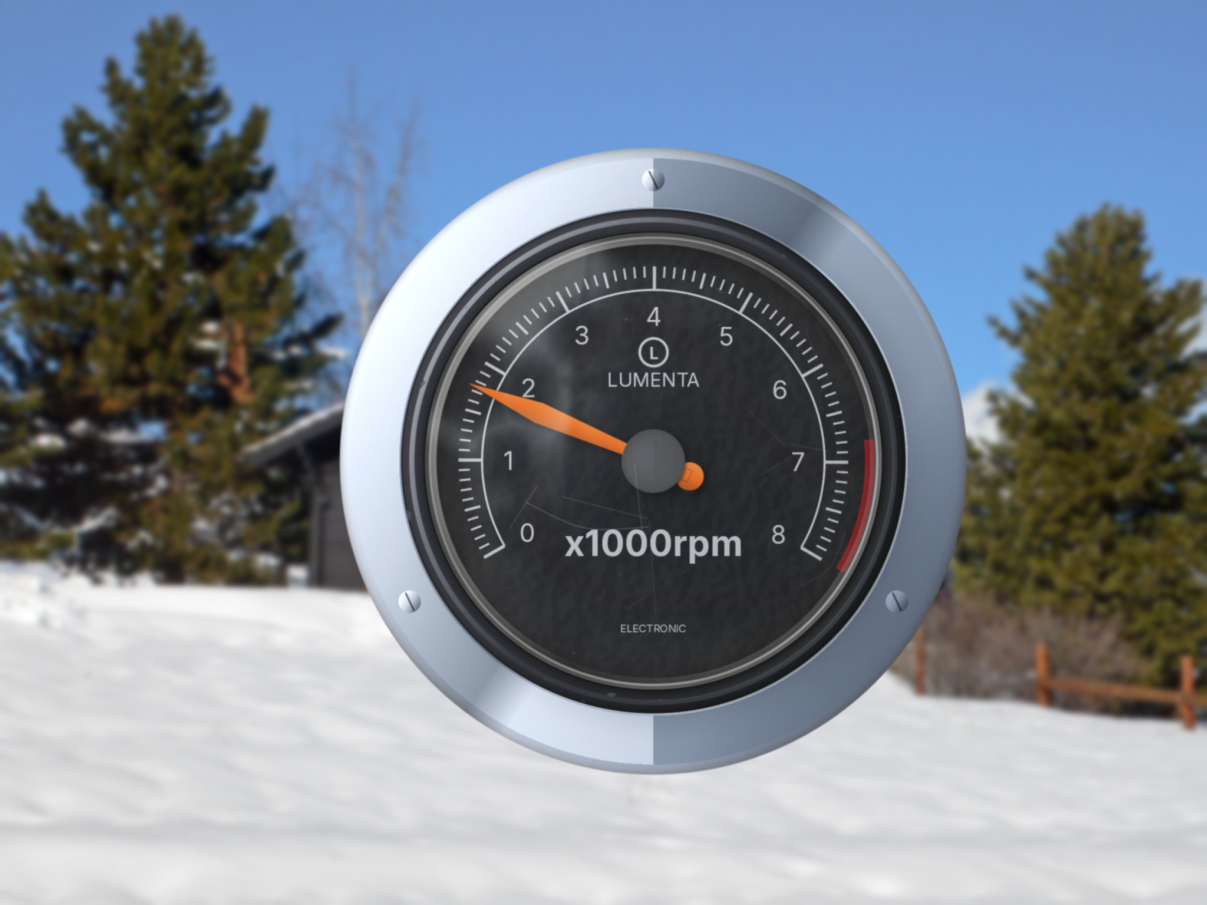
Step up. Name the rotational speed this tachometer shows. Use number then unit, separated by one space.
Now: 1750 rpm
